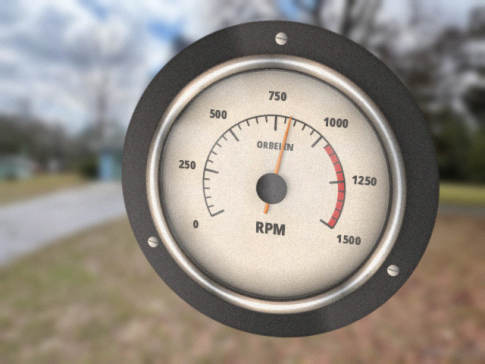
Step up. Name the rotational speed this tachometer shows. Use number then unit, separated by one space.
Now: 825 rpm
